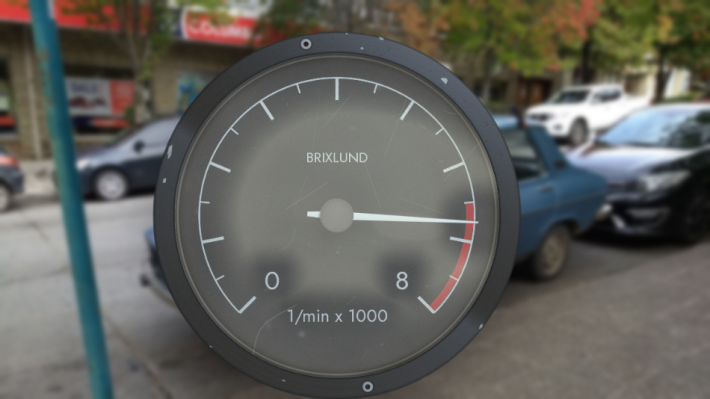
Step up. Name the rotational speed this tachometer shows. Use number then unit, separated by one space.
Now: 6750 rpm
